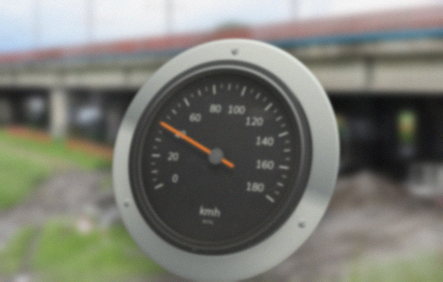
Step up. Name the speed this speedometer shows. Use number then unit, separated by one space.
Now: 40 km/h
